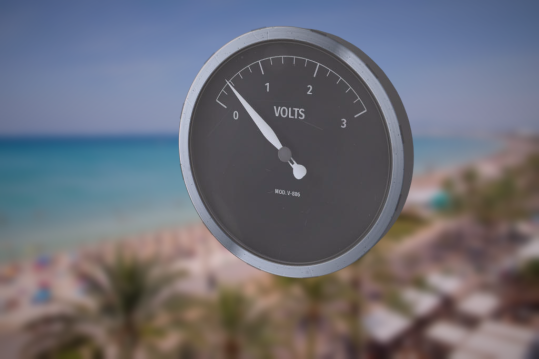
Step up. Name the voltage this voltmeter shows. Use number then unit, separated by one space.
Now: 0.4 V
